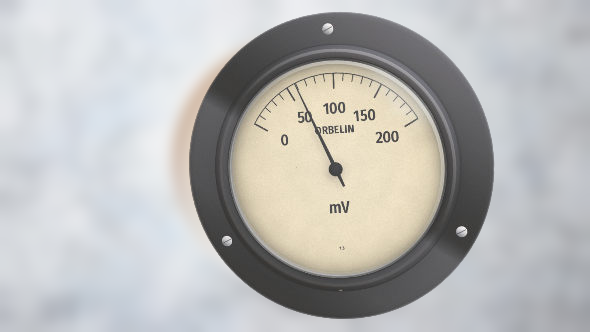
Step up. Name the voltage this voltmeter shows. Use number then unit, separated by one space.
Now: 60 mV
